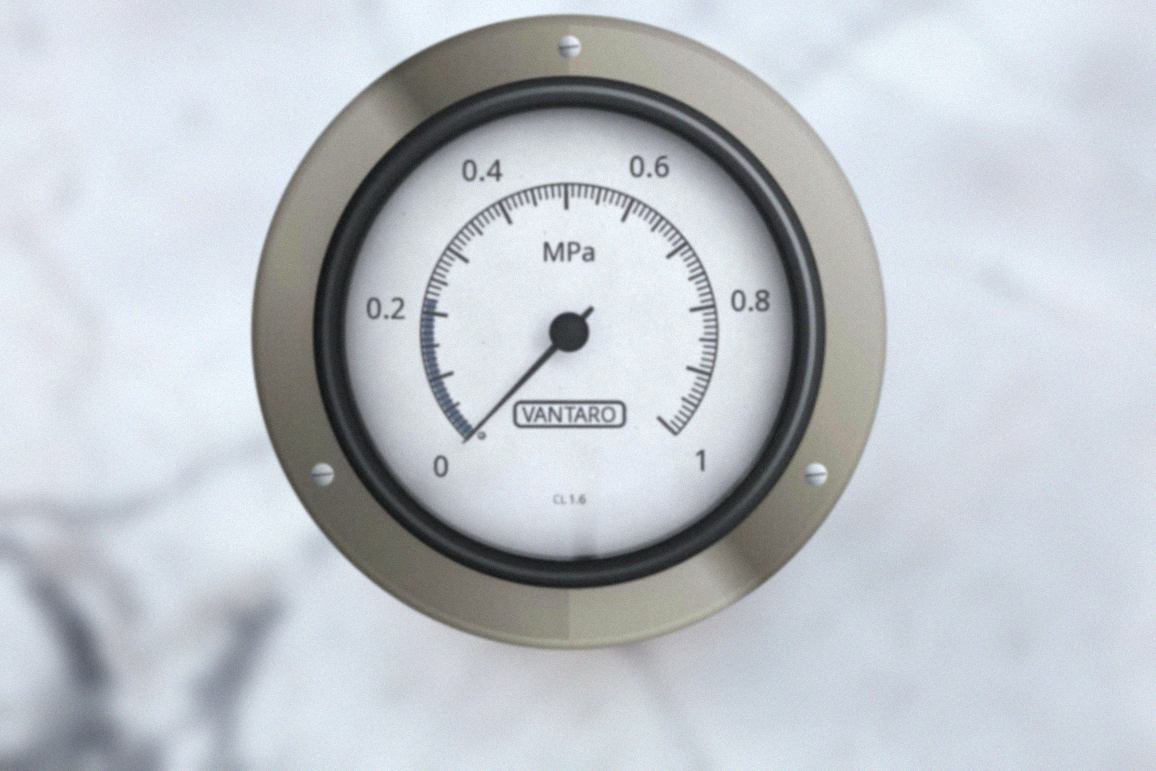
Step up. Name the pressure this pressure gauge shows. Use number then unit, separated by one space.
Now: 0 MPa
